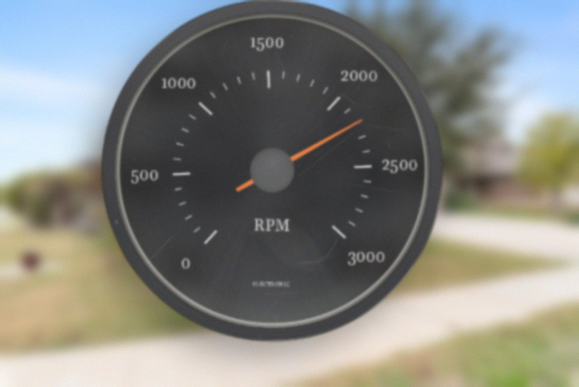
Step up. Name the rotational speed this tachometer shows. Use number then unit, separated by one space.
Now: 2200 rpm
